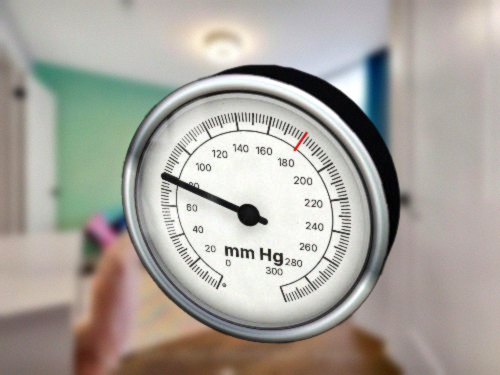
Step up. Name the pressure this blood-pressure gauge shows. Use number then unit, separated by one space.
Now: 80 mmHg
